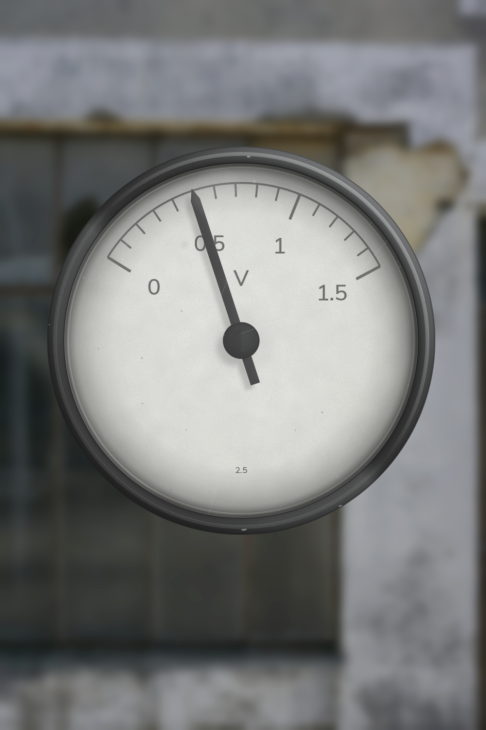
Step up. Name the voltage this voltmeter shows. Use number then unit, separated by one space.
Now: 0.5 V
